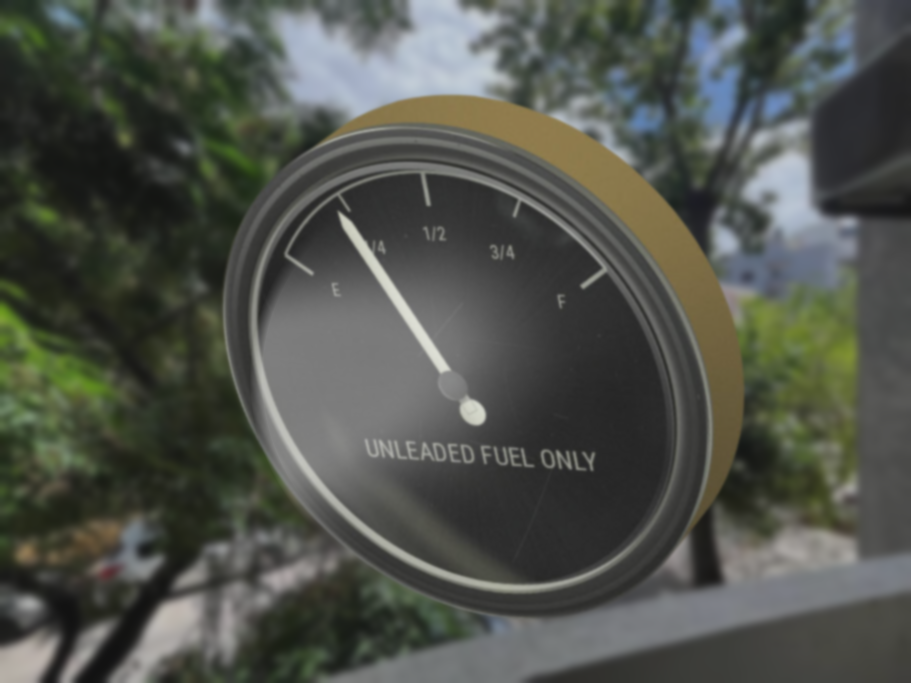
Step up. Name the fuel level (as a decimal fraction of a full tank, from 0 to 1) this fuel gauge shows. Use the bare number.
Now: 0.25
